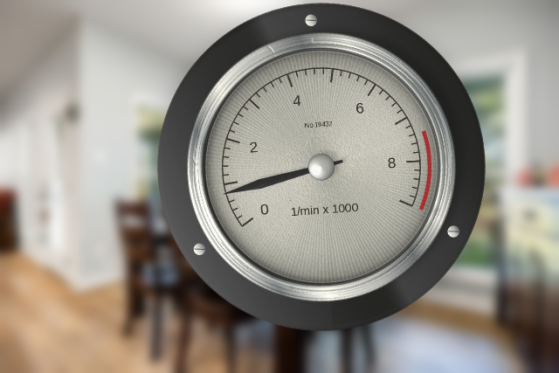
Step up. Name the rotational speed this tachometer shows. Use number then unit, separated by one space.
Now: 800 rpm
